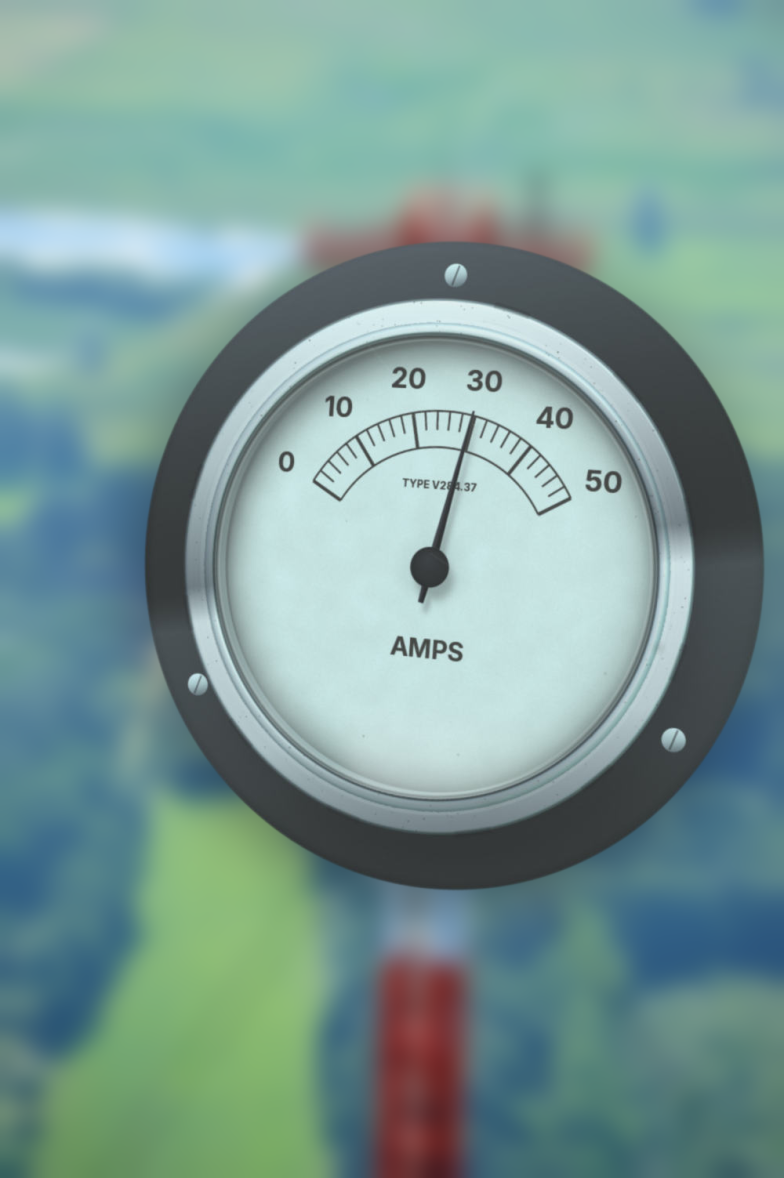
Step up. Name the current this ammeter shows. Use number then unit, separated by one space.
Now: 30 A
